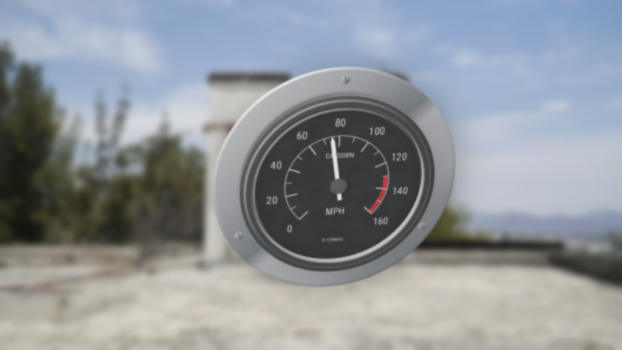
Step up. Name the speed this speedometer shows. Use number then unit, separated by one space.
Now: 75 mph
